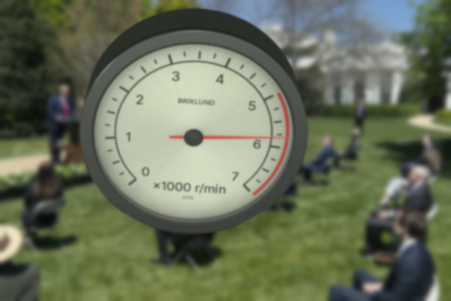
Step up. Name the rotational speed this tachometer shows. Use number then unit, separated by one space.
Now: 5750 rpm
